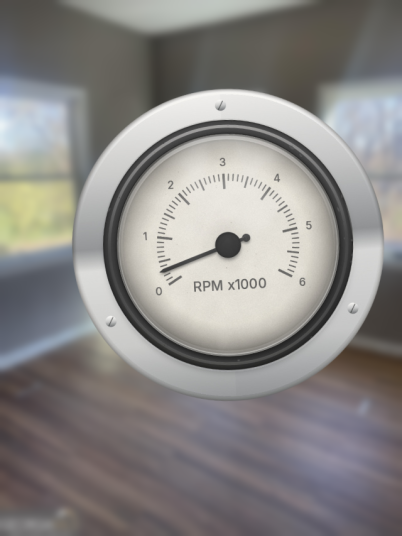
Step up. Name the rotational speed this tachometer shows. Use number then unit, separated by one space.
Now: 300 rpm
